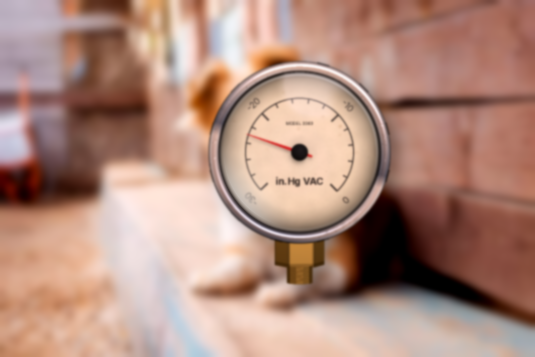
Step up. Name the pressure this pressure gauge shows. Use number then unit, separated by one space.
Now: -23 inHg
